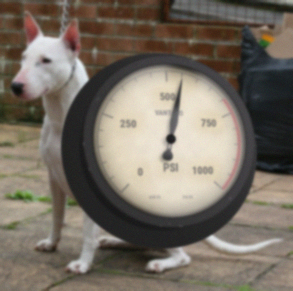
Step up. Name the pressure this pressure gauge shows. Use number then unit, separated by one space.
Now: 550 psi
